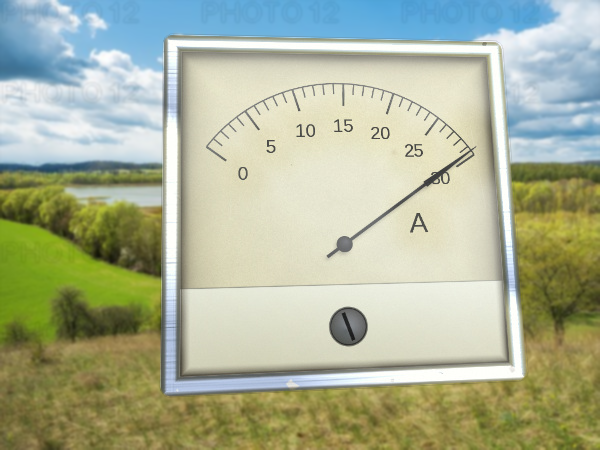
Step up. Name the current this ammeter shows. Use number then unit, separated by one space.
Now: 29.5 A
